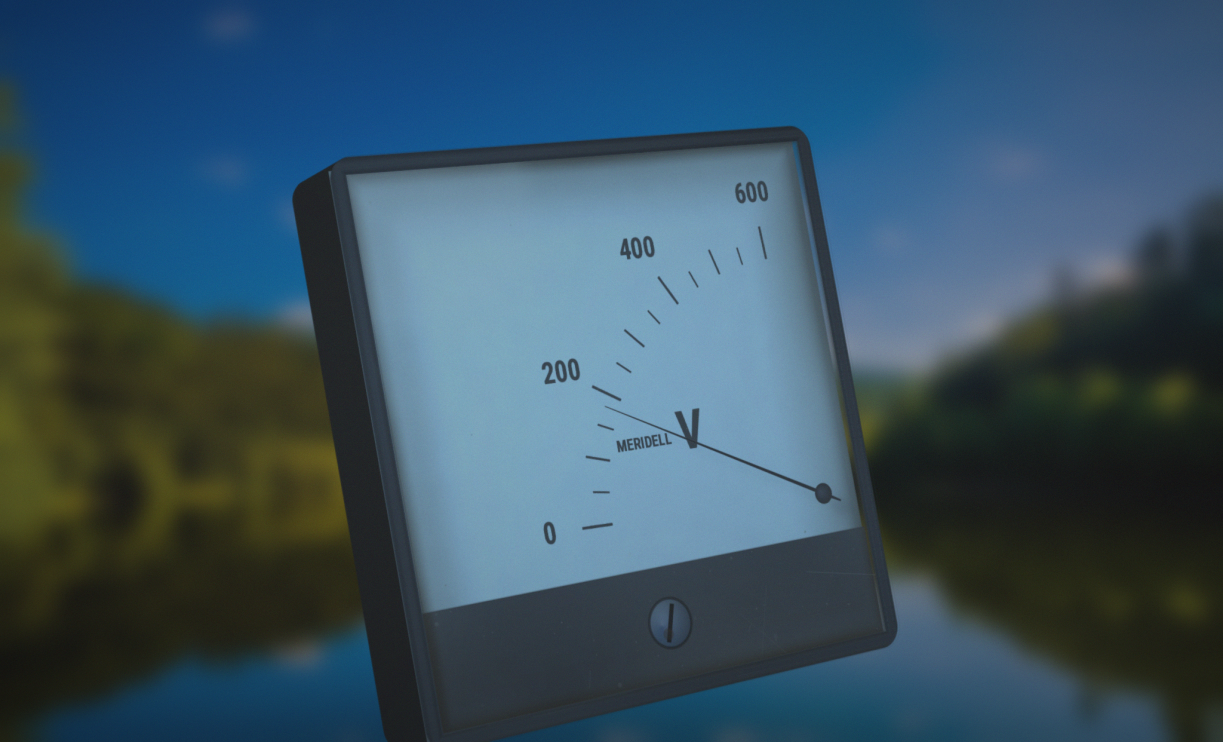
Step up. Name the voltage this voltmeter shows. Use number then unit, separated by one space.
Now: 175 V
